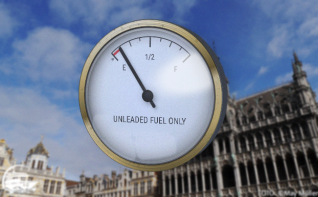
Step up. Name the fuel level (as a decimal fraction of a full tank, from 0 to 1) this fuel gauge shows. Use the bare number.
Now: 0.125
